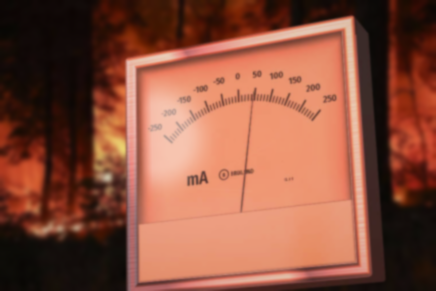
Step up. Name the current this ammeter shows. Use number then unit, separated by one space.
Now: 50 mA
